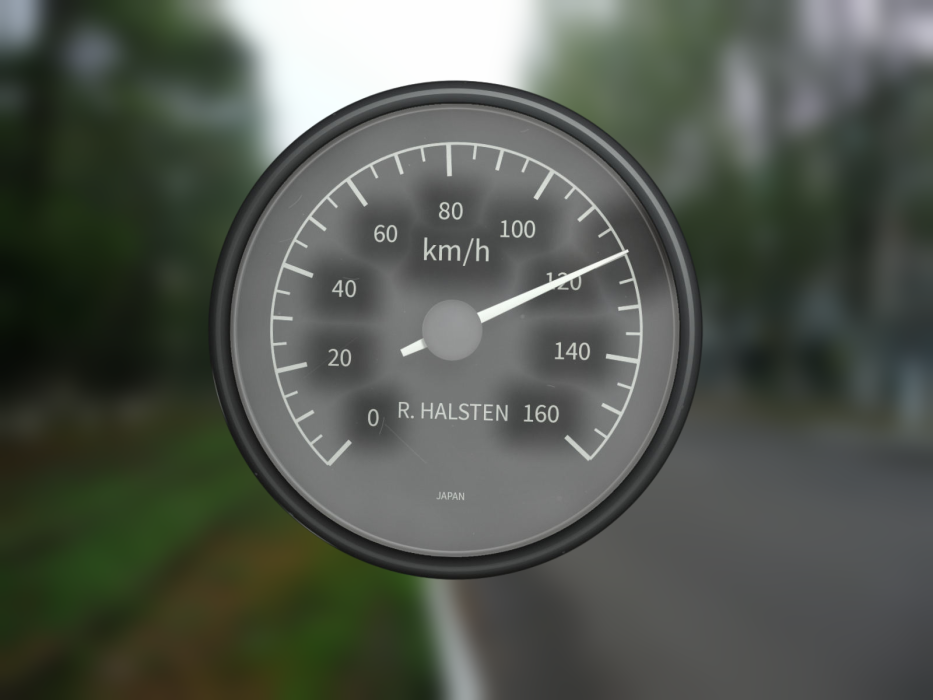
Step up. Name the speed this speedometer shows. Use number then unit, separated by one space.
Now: 120 km/h
